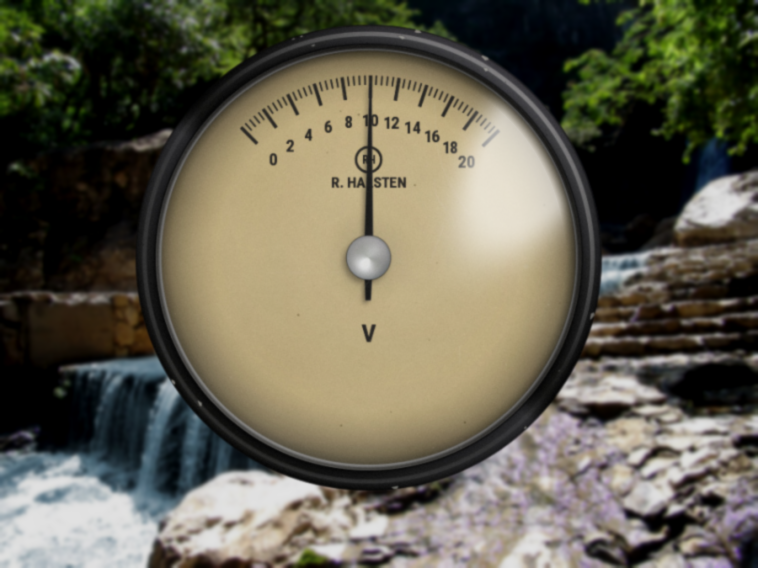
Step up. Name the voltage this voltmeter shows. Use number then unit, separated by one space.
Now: 10 V
